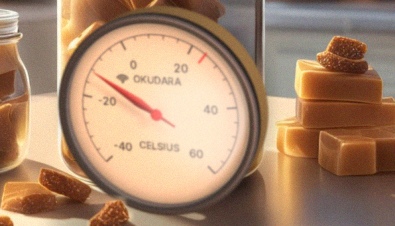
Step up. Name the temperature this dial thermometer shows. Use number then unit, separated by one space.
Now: -12 °C
